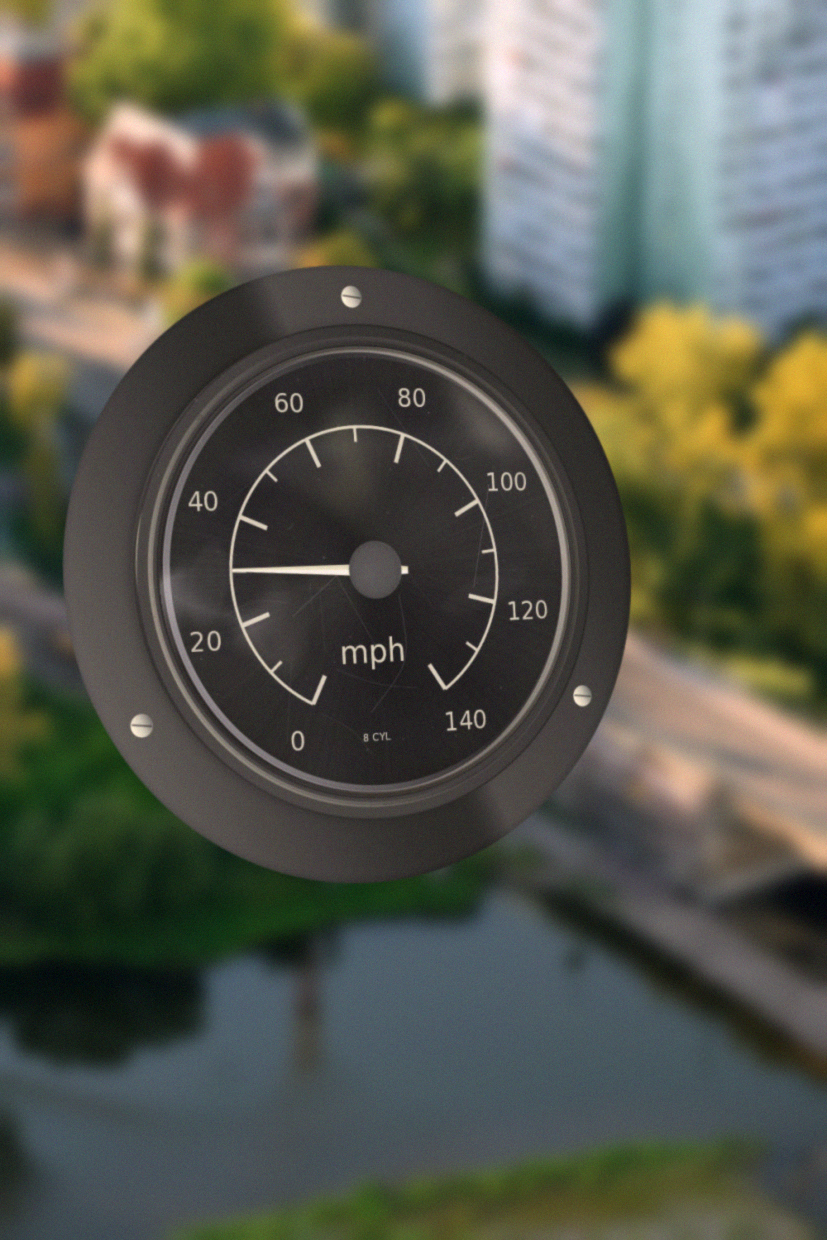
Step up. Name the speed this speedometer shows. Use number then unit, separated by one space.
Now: 30 mph
